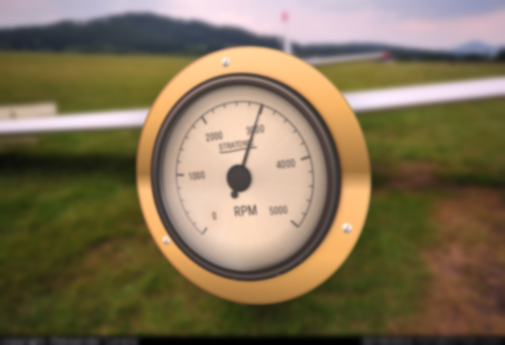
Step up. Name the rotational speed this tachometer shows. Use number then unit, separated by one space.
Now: 3000 rpm
